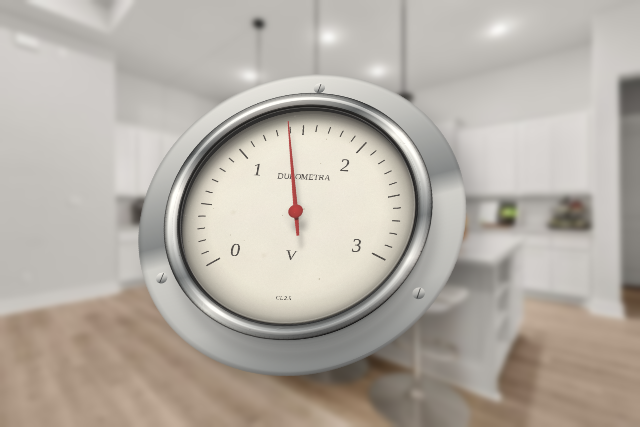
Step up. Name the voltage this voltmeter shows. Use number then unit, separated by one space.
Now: 1.4 V
